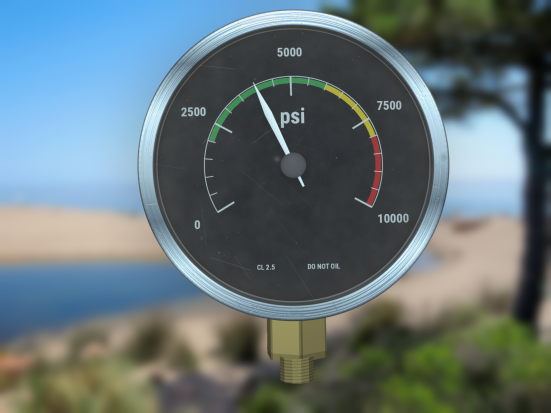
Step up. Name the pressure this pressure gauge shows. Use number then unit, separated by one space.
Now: 4000 psi
